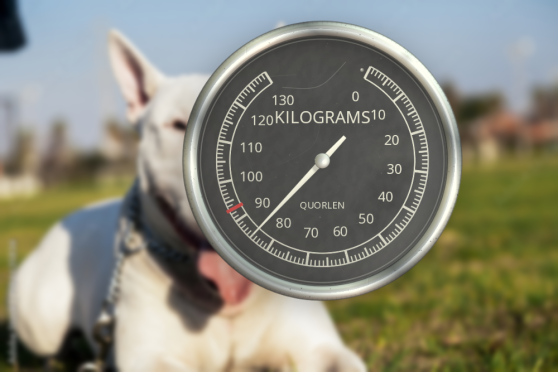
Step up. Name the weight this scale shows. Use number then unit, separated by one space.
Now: 85 kg
